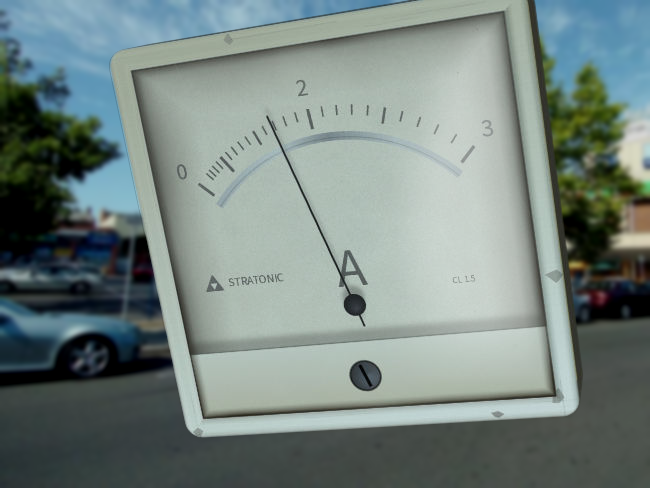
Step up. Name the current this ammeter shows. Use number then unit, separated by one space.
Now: 1.7 A
